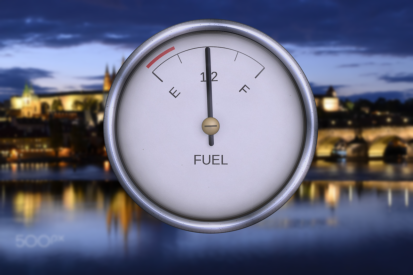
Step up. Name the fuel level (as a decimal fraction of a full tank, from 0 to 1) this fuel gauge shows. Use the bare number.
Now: 0.5
